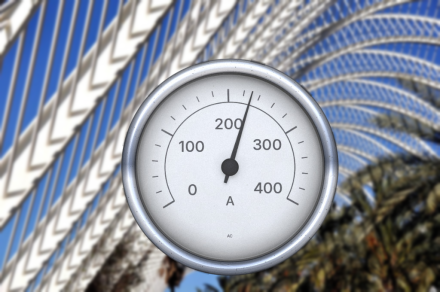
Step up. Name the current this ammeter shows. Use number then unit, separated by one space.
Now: 230 A
